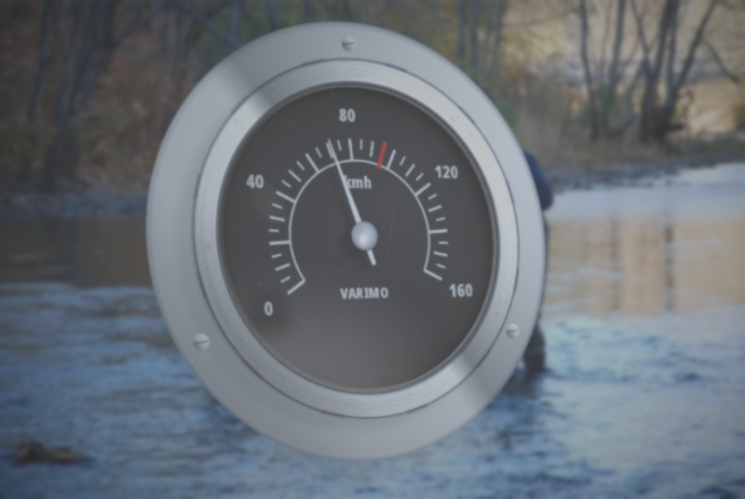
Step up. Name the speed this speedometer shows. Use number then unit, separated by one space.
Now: 70 km/h
